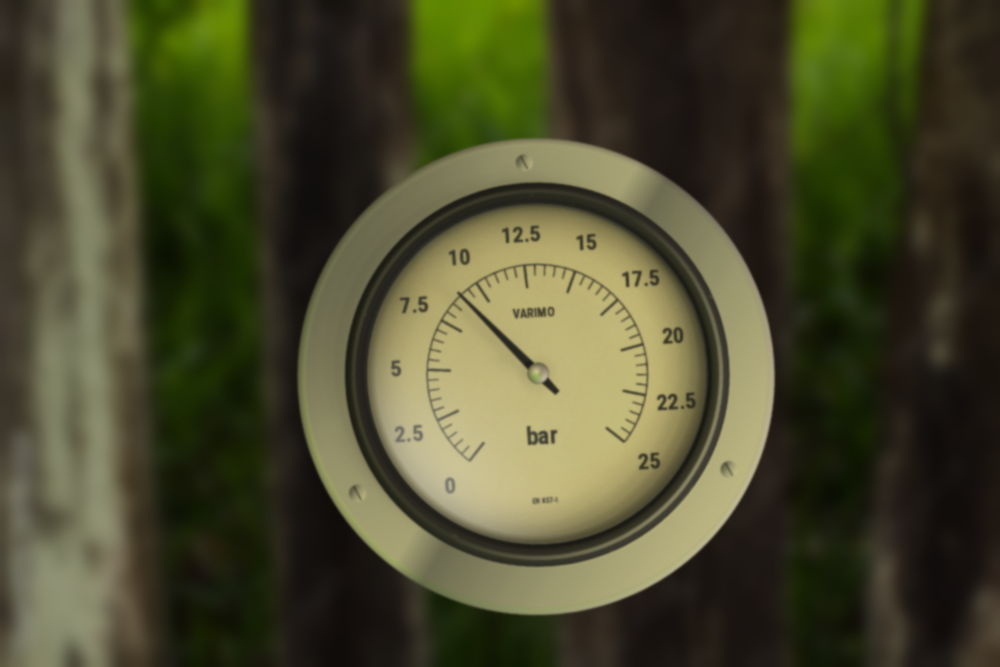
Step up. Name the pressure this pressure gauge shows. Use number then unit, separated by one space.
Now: 9 bar
